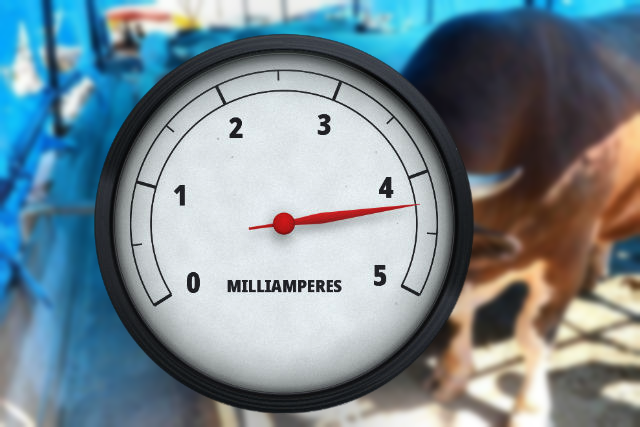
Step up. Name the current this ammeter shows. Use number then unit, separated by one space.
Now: 4.25 mA
